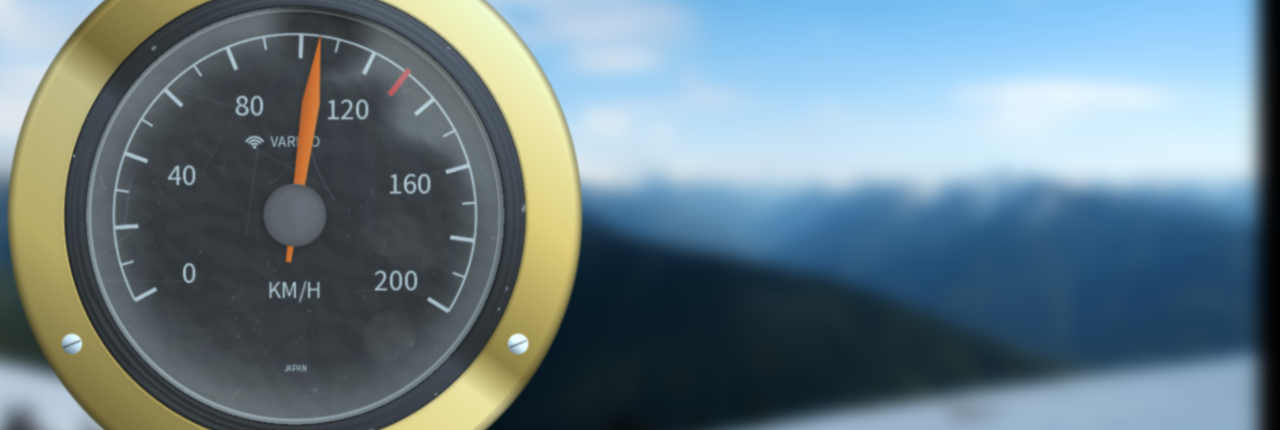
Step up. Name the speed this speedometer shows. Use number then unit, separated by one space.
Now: 105 km/h
